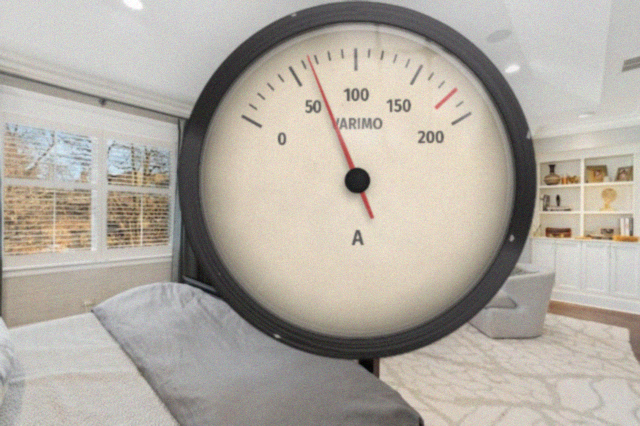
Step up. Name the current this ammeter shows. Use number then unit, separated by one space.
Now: 65 A
